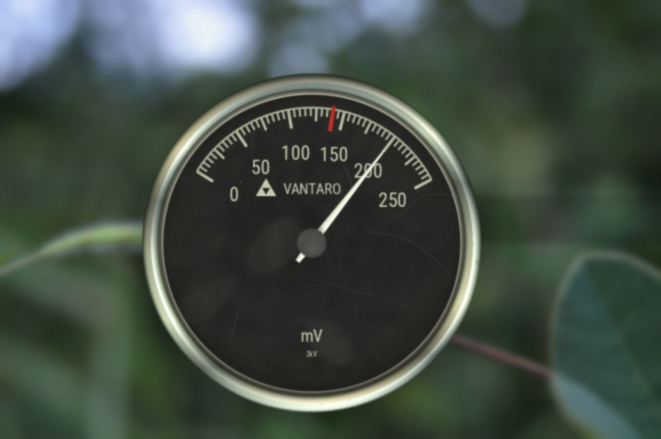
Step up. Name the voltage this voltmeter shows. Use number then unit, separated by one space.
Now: 200 mV
